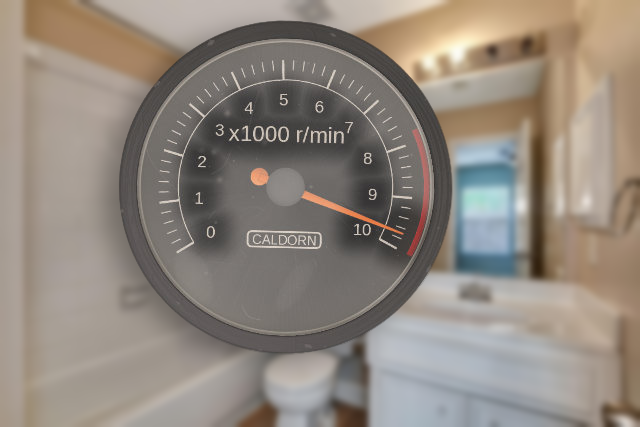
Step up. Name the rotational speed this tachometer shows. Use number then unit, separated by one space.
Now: 9700 rpm
